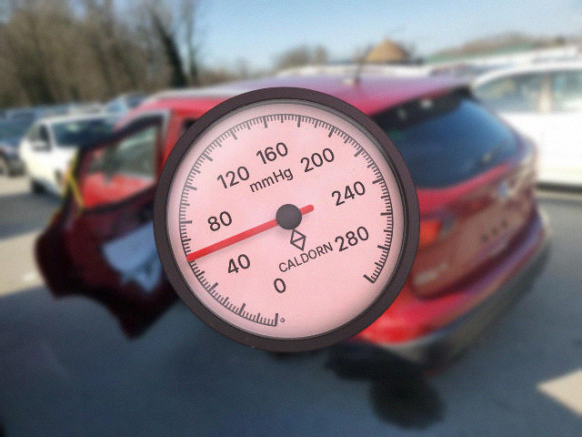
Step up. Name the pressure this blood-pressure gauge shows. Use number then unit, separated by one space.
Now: 60 mmHg
